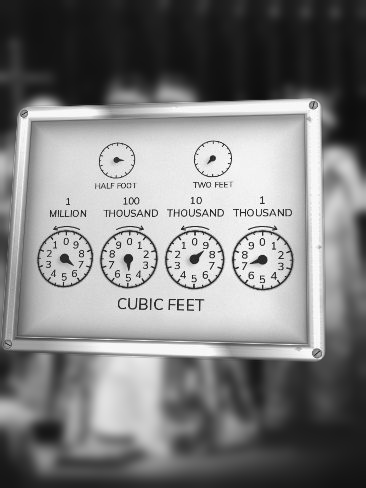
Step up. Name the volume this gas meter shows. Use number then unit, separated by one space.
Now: 648700 ft³
